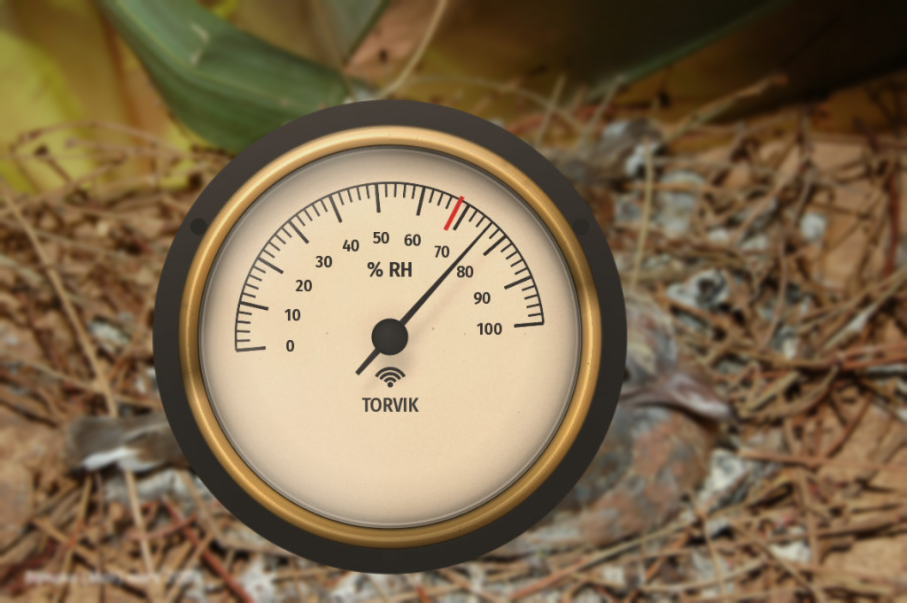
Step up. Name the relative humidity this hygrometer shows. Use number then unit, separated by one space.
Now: 76 %
